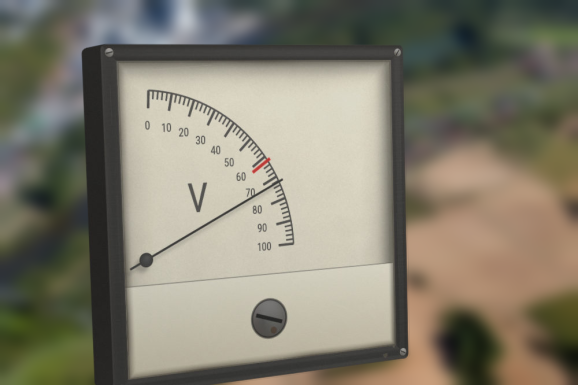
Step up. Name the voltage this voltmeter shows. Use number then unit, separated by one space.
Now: 72 V
